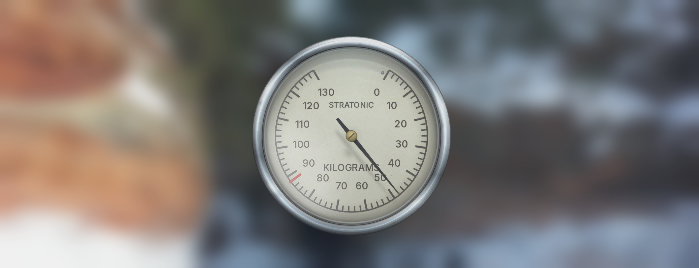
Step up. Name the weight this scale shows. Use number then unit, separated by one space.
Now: 48 kg
